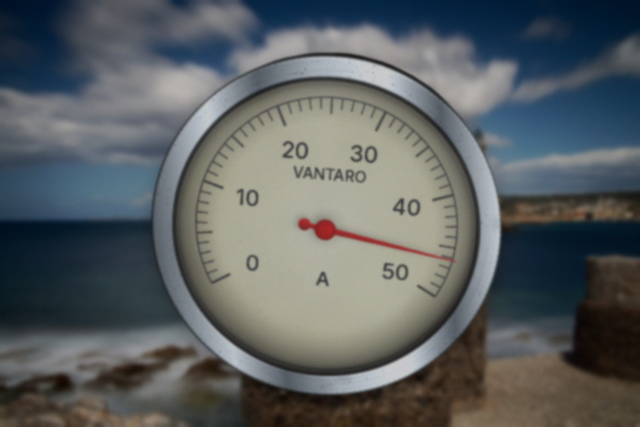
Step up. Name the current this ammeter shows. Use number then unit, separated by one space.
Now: 46 A
